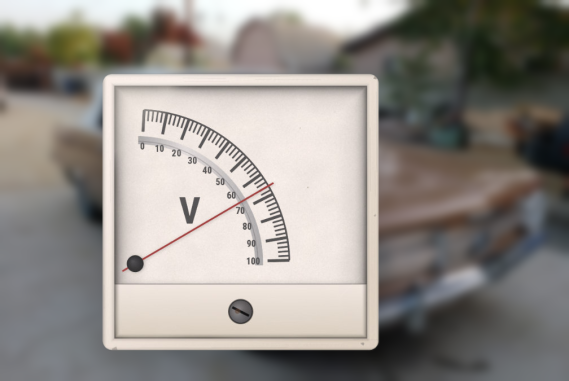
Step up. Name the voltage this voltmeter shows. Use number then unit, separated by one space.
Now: 66 V
